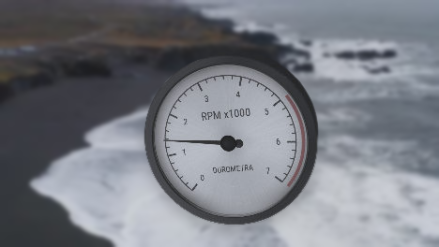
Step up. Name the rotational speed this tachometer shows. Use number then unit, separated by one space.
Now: 1400 rpm
